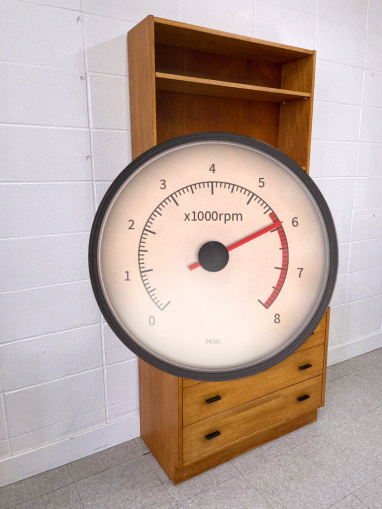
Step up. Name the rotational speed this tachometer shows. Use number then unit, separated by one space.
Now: 5900 rpm
